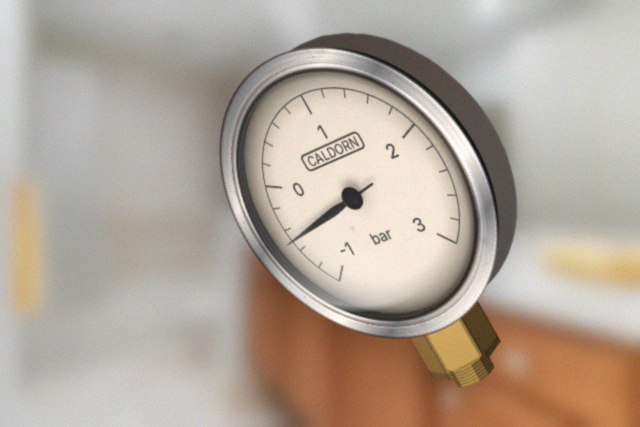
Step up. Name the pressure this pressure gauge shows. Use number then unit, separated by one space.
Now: -0.5 bar
